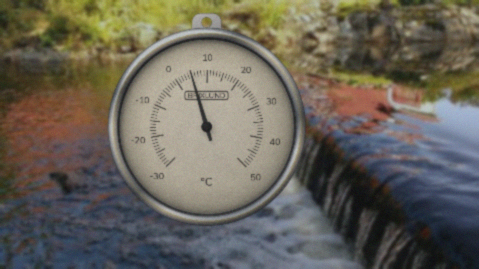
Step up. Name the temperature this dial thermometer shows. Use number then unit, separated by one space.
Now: 5 °C
